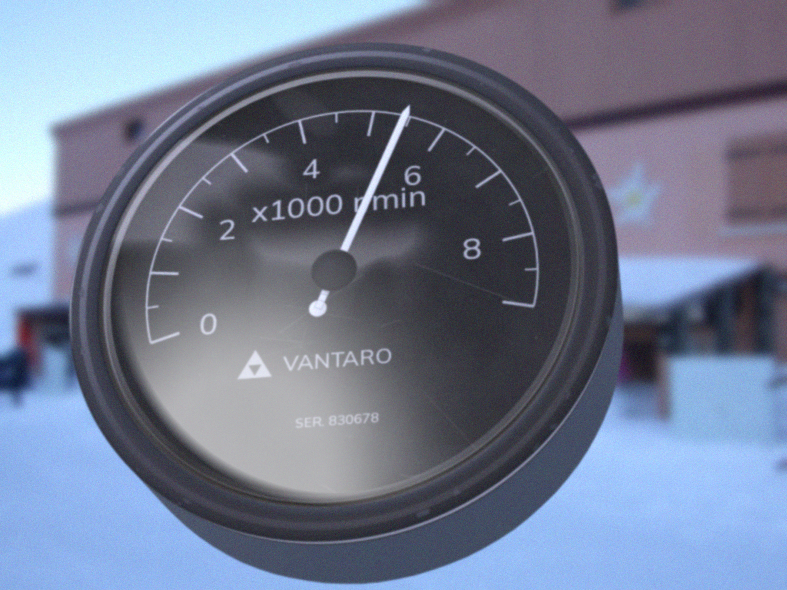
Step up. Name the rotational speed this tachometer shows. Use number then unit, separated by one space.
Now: 5500 rpm
